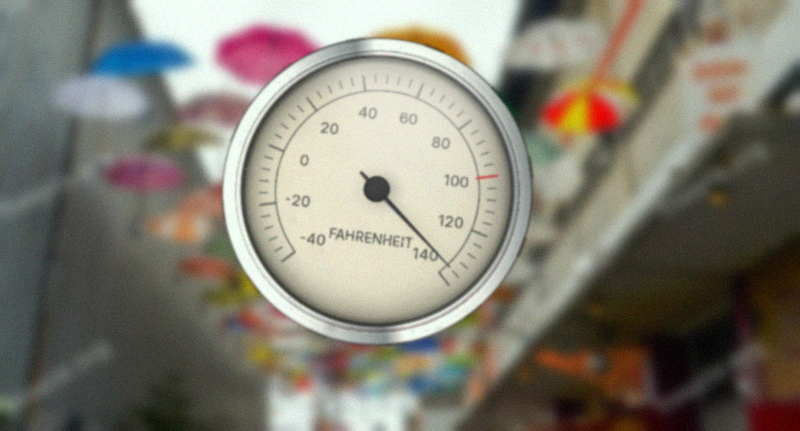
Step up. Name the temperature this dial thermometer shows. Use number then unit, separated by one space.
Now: 136 °F
